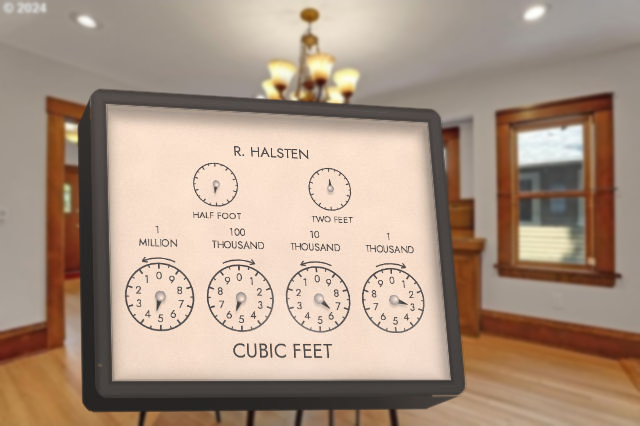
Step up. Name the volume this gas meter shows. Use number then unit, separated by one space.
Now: 456300 ft³
